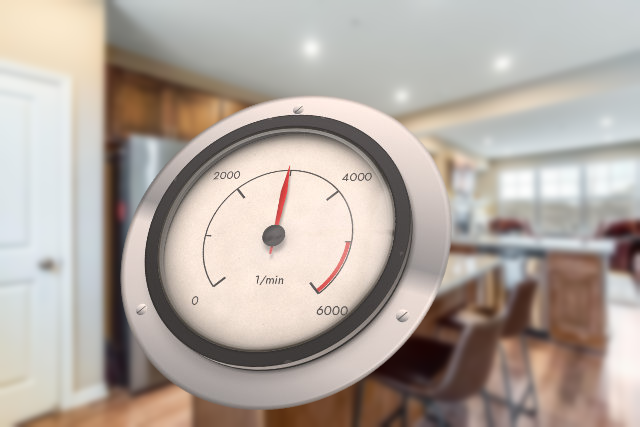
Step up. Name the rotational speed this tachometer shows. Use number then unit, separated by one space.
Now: 3000 rpm
